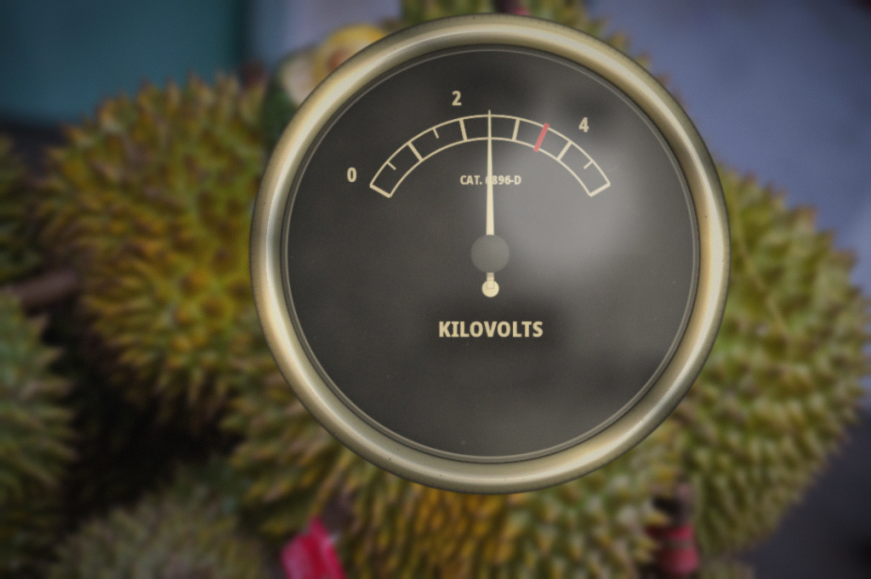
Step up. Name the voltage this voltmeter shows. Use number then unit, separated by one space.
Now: 2.5 kV
